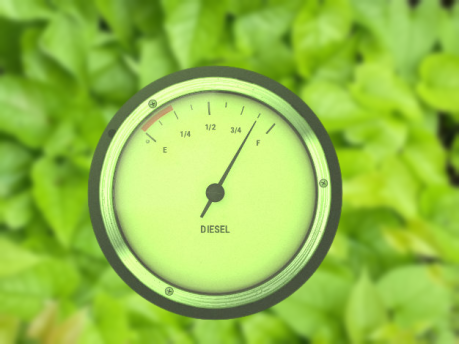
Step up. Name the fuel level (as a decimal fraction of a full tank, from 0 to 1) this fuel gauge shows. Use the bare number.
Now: 0.875
